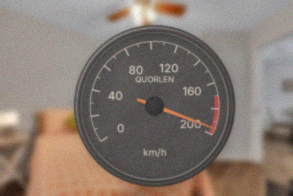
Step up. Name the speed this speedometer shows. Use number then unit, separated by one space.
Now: 195 km/h
